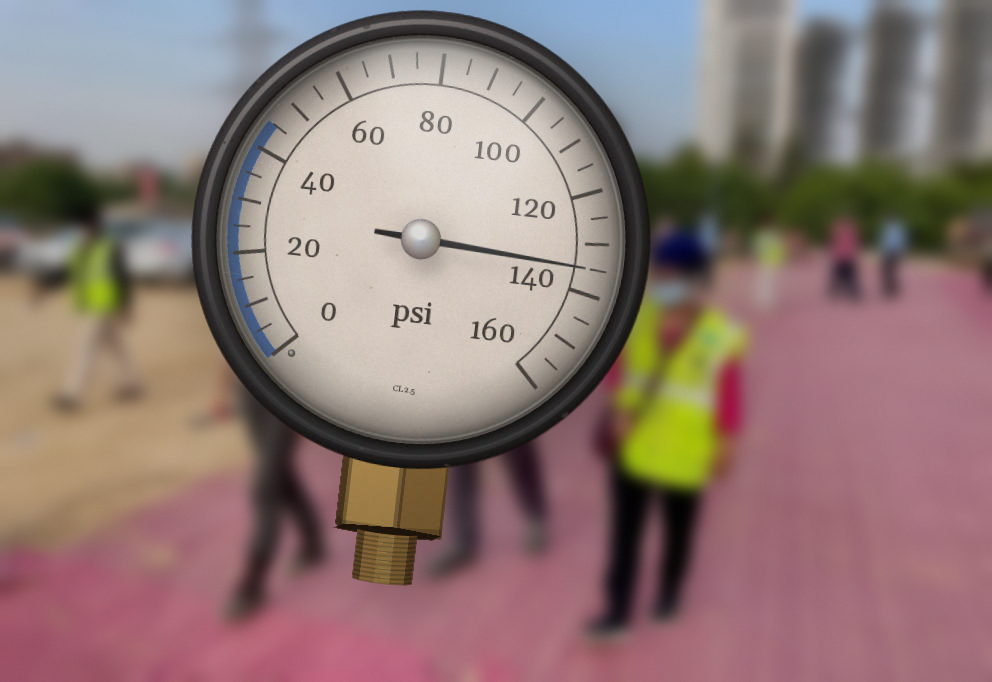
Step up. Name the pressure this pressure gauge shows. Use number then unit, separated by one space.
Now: 135 psi
